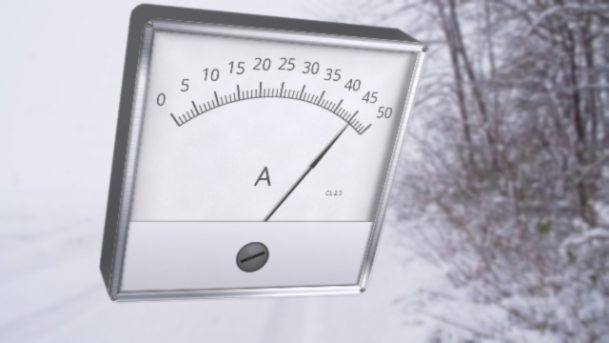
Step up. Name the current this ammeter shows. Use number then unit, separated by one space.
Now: 45 A
